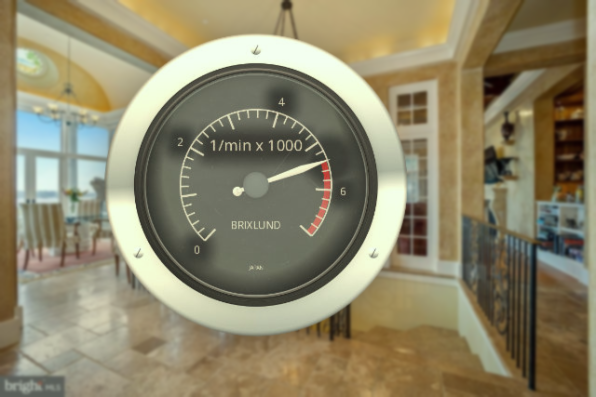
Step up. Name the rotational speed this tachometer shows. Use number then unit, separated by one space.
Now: 5400 rpm
